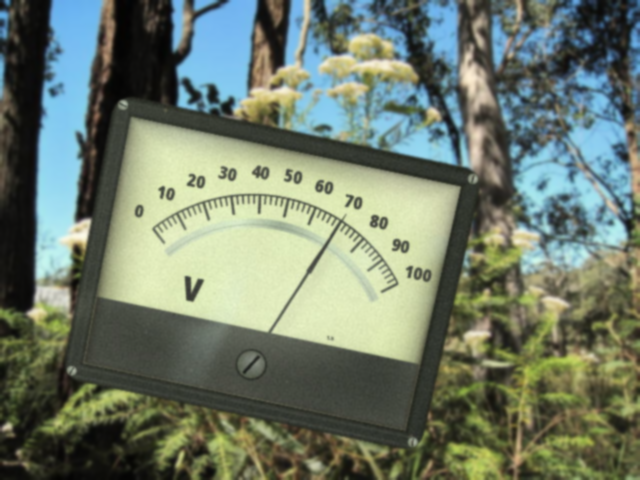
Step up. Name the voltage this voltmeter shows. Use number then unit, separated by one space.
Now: 70 V
